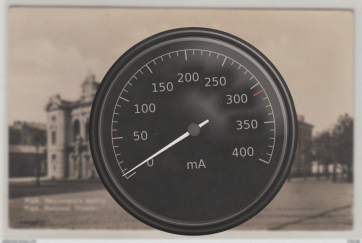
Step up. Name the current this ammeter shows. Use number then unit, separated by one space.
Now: 5 mA
